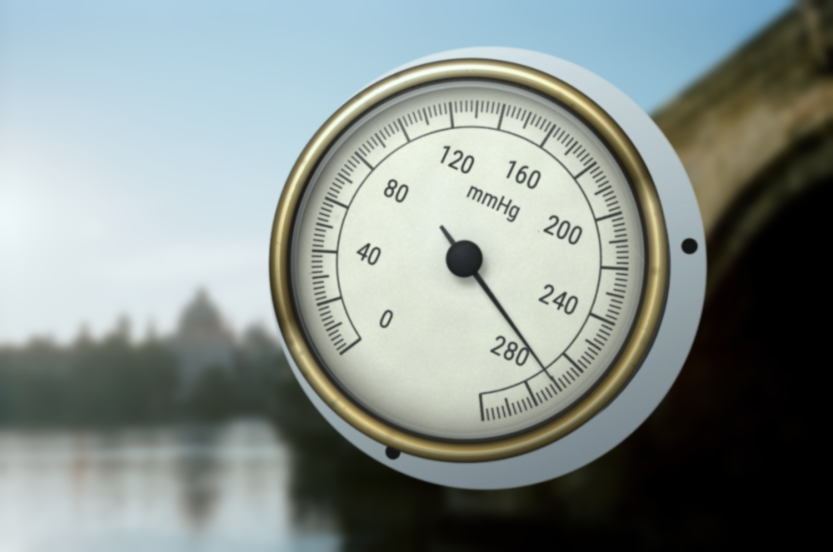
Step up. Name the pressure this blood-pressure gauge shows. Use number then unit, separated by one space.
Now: 270 mmHg
